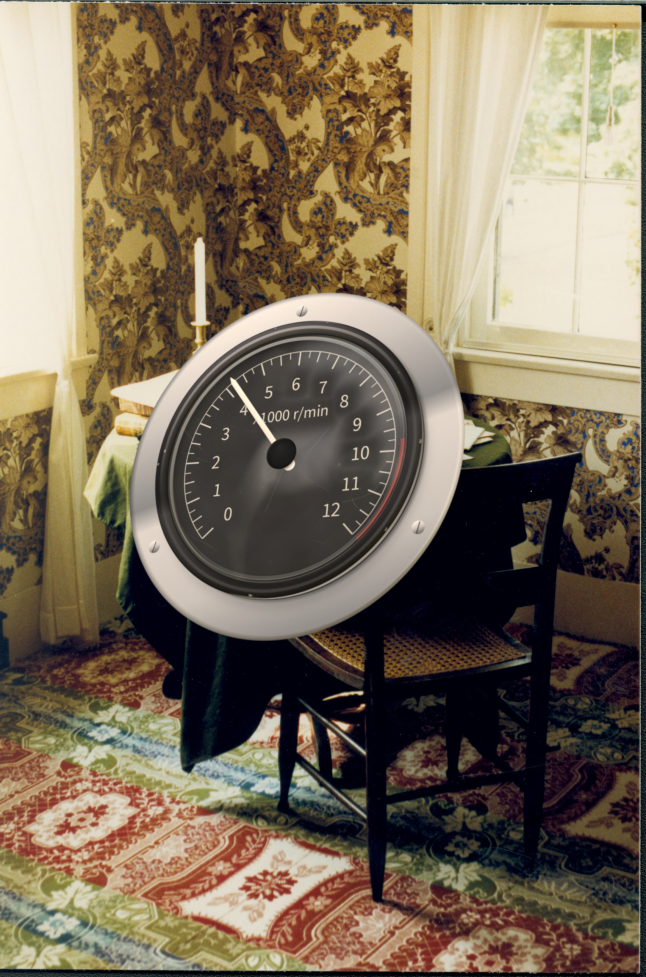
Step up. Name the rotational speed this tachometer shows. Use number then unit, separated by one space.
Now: 4250 rpm
